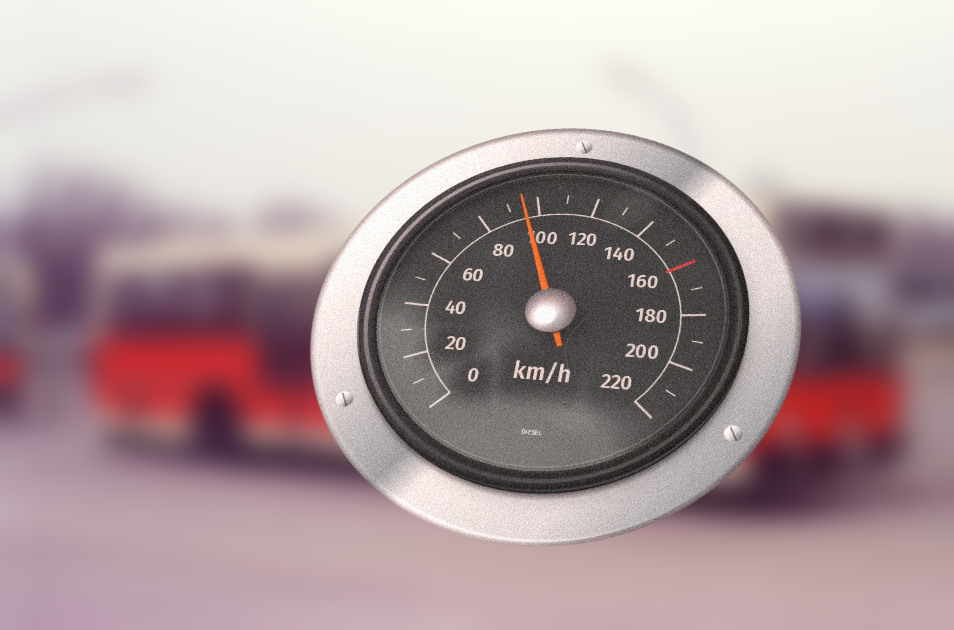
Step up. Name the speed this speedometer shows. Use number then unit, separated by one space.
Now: 95 km/h
